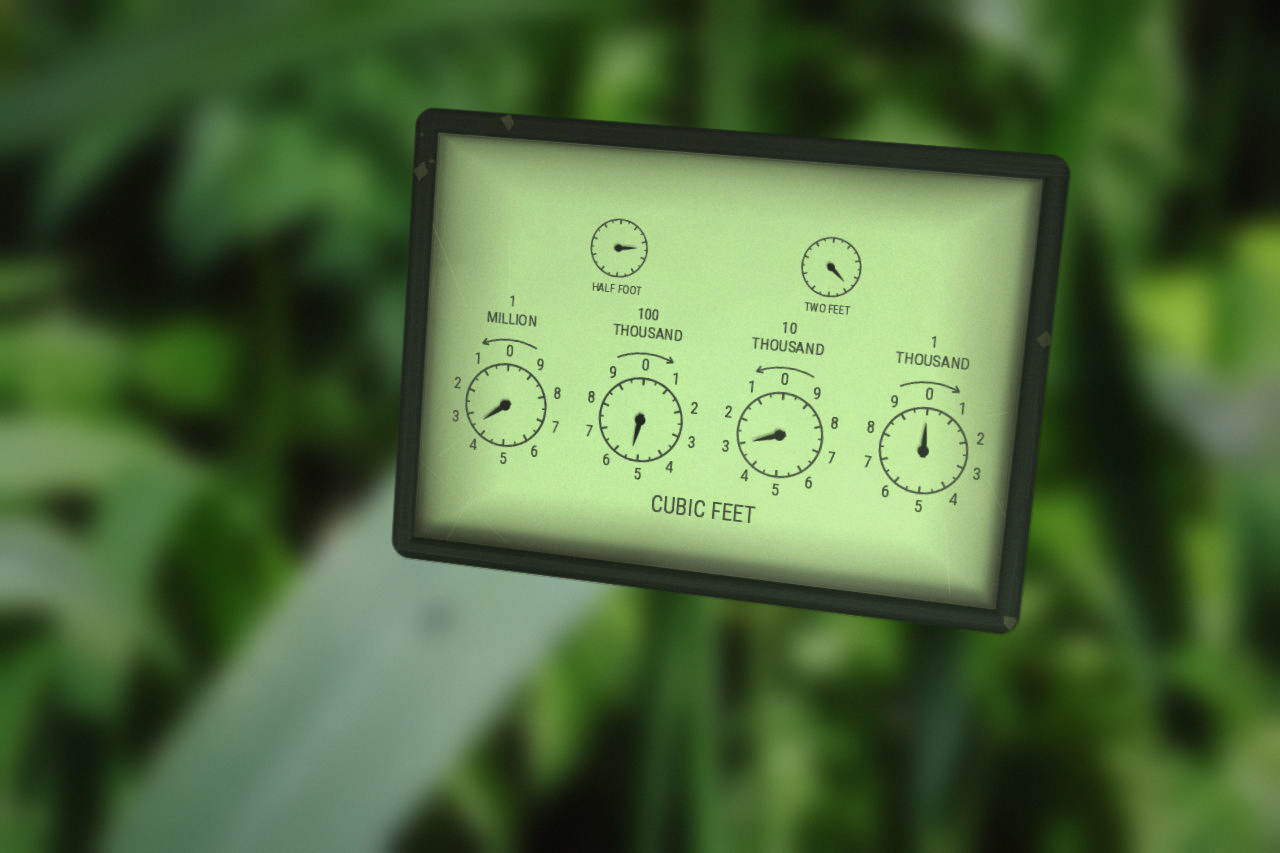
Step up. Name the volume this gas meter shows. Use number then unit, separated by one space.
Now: 353000 ft³
